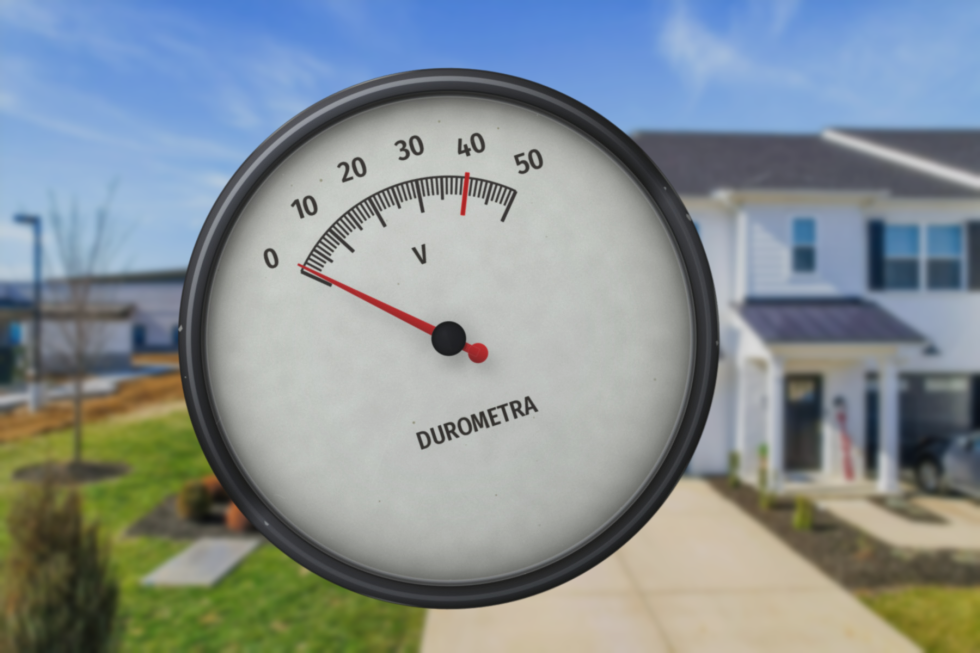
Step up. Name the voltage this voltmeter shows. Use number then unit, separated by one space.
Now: 1 V
